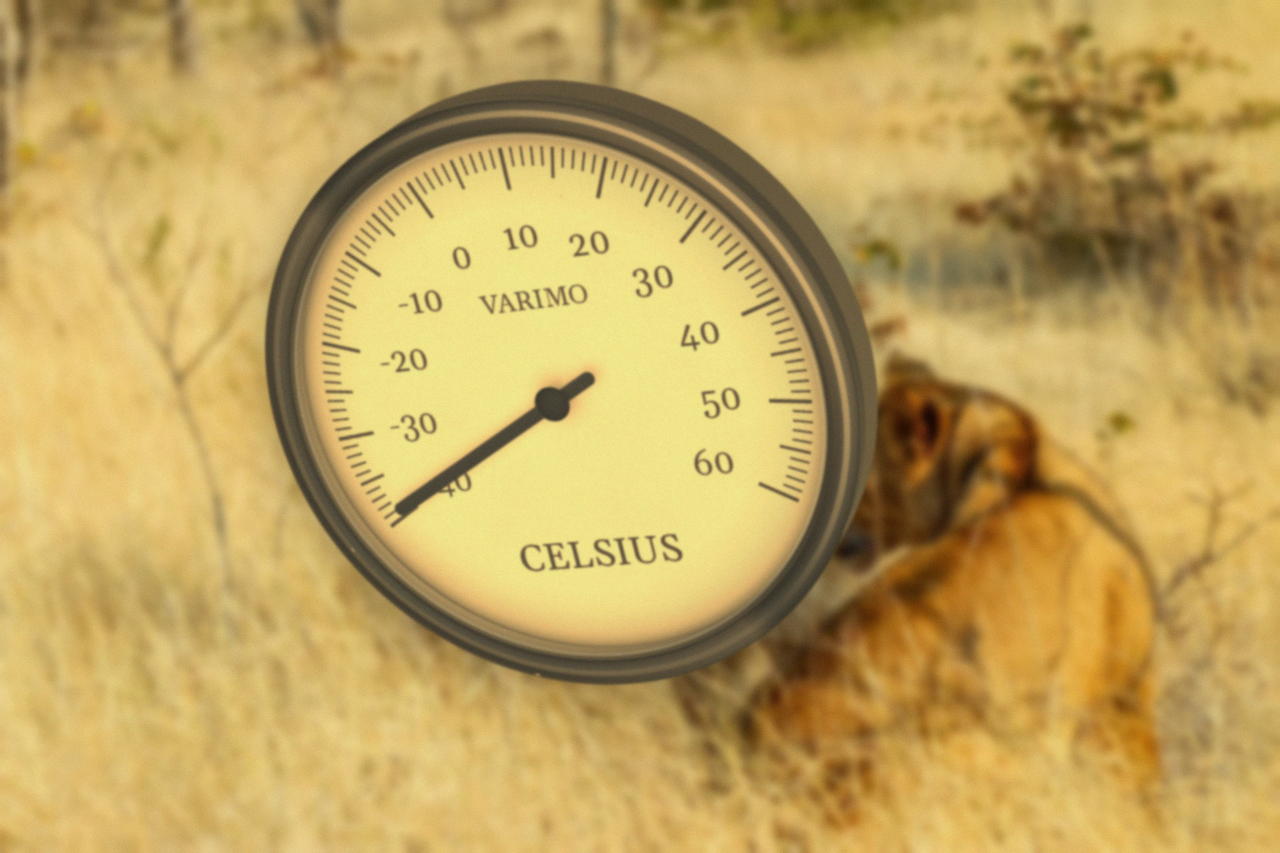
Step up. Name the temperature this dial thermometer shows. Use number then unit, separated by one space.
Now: -39 °C
